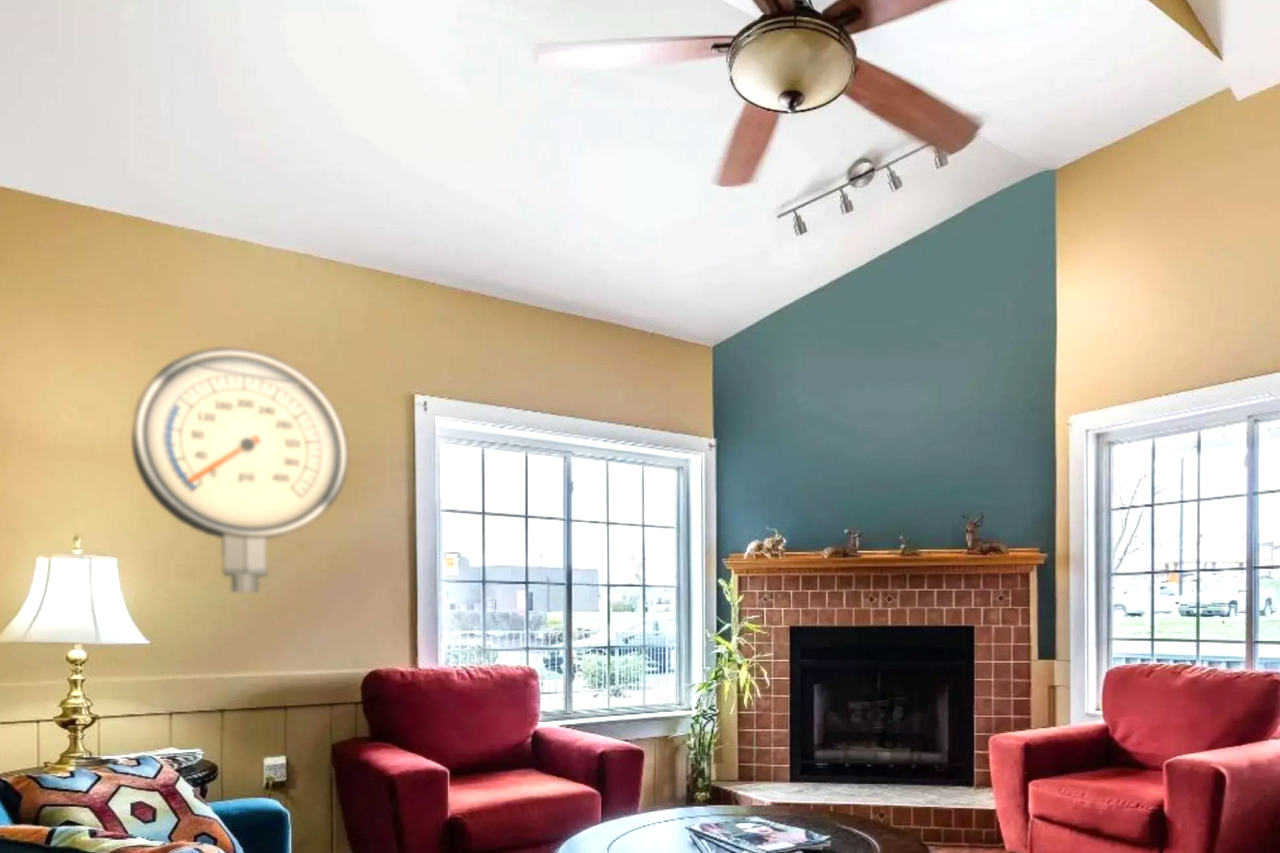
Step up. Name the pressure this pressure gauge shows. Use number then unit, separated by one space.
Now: 10 psi
